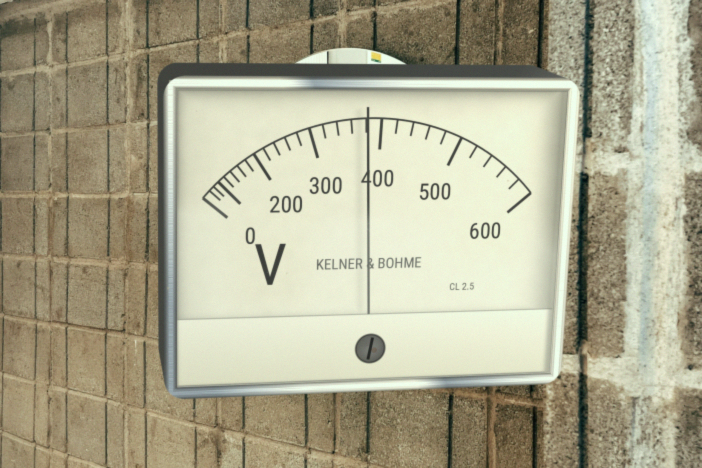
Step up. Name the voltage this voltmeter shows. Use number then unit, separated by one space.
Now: 380 V
